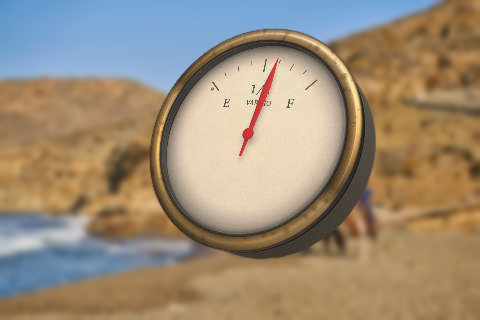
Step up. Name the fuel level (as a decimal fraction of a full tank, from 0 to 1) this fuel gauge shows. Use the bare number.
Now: 0.625
